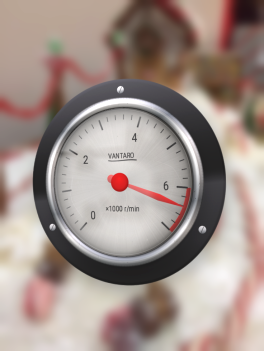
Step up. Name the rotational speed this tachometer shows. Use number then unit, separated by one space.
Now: 6400 rpm
